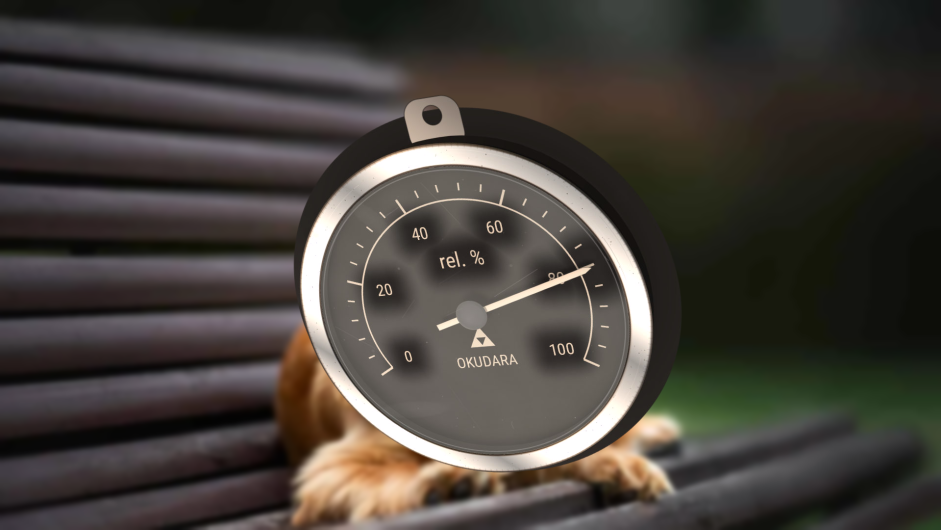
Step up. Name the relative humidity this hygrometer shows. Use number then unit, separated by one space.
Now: 80 %
